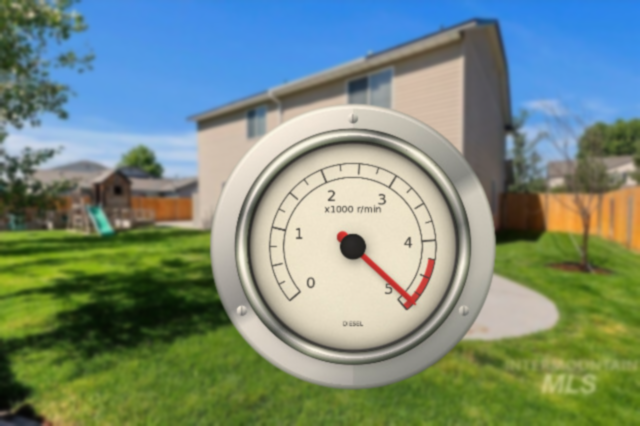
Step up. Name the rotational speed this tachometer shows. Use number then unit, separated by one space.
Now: 4875 rpm
